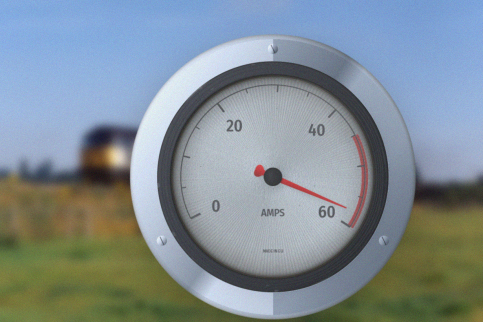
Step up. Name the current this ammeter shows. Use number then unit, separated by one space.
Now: 57.5 A
